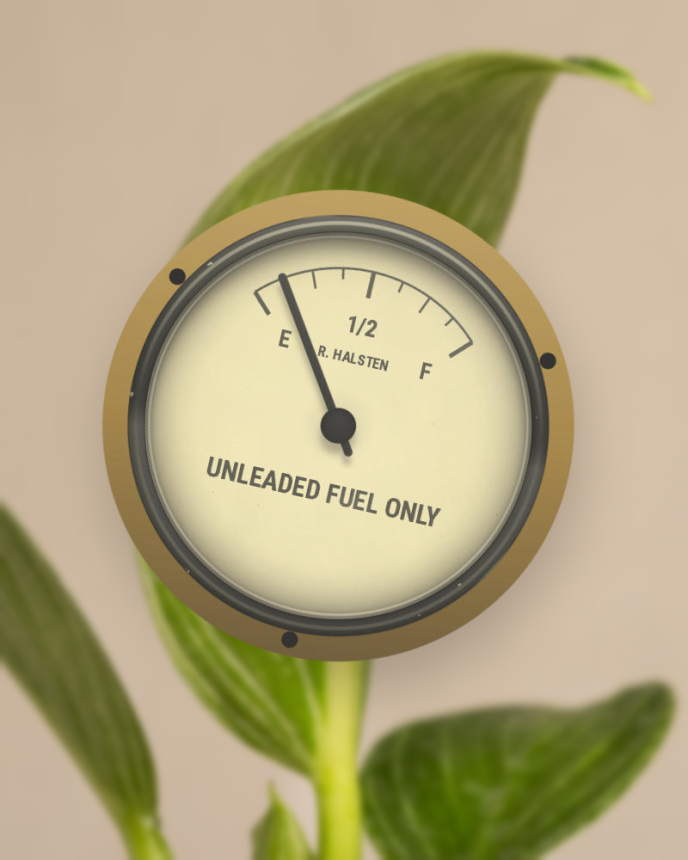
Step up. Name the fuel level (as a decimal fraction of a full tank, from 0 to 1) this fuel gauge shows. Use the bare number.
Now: 0.125
